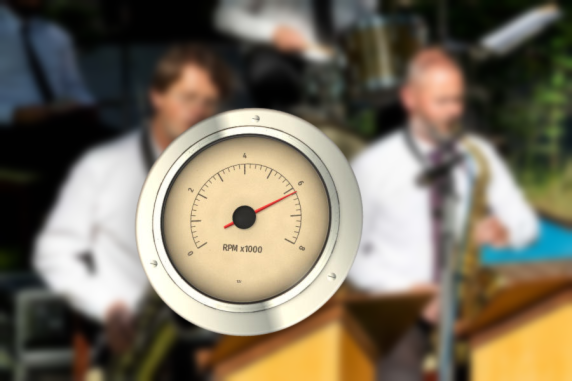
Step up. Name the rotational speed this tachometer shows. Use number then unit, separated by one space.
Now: 6200 rpm
